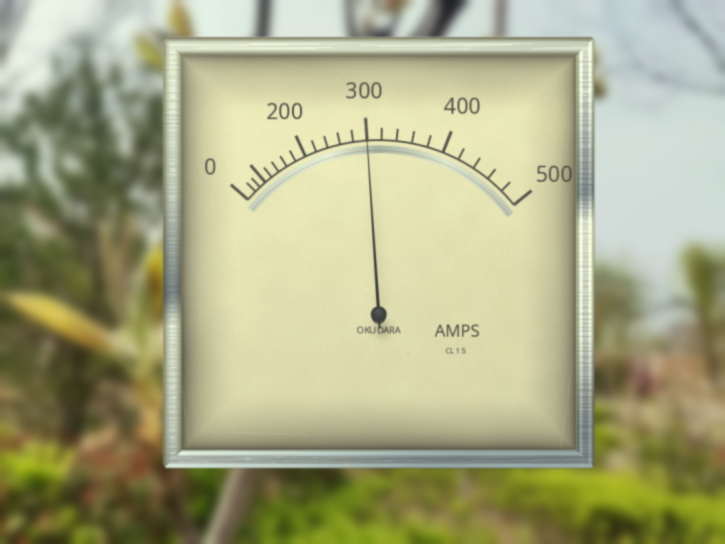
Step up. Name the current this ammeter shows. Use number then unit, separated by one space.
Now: 300 A
